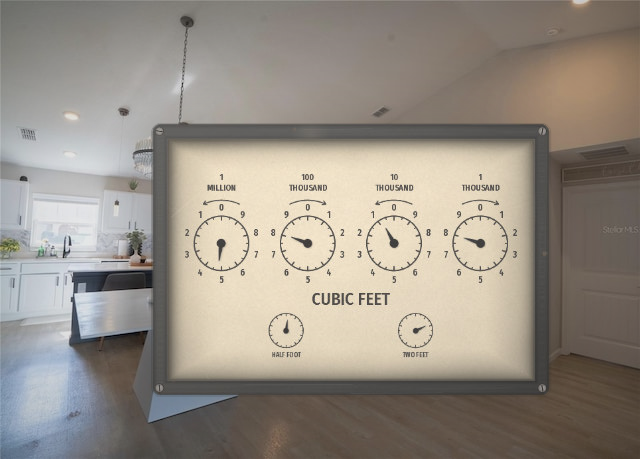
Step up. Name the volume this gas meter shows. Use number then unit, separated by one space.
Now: 480800 ft³
